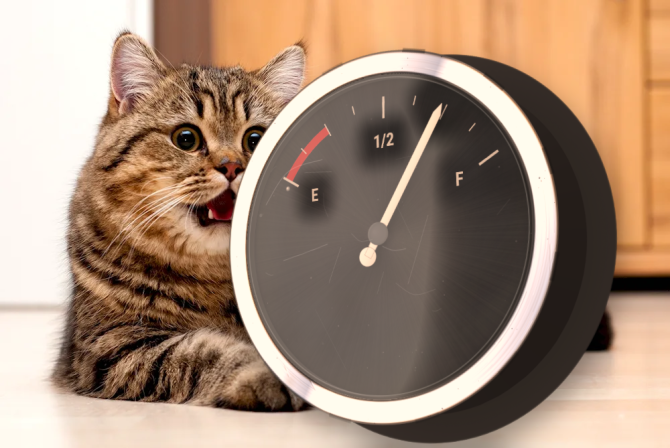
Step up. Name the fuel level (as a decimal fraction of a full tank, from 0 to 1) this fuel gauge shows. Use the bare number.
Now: 0.75
